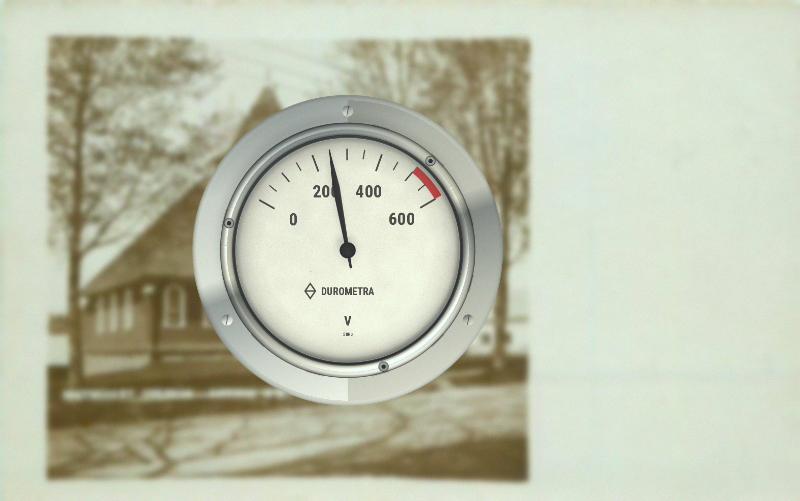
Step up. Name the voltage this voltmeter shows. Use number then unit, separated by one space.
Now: 250 V
